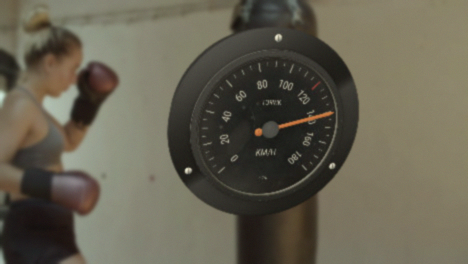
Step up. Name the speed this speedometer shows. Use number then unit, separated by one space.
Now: 140 km/h
